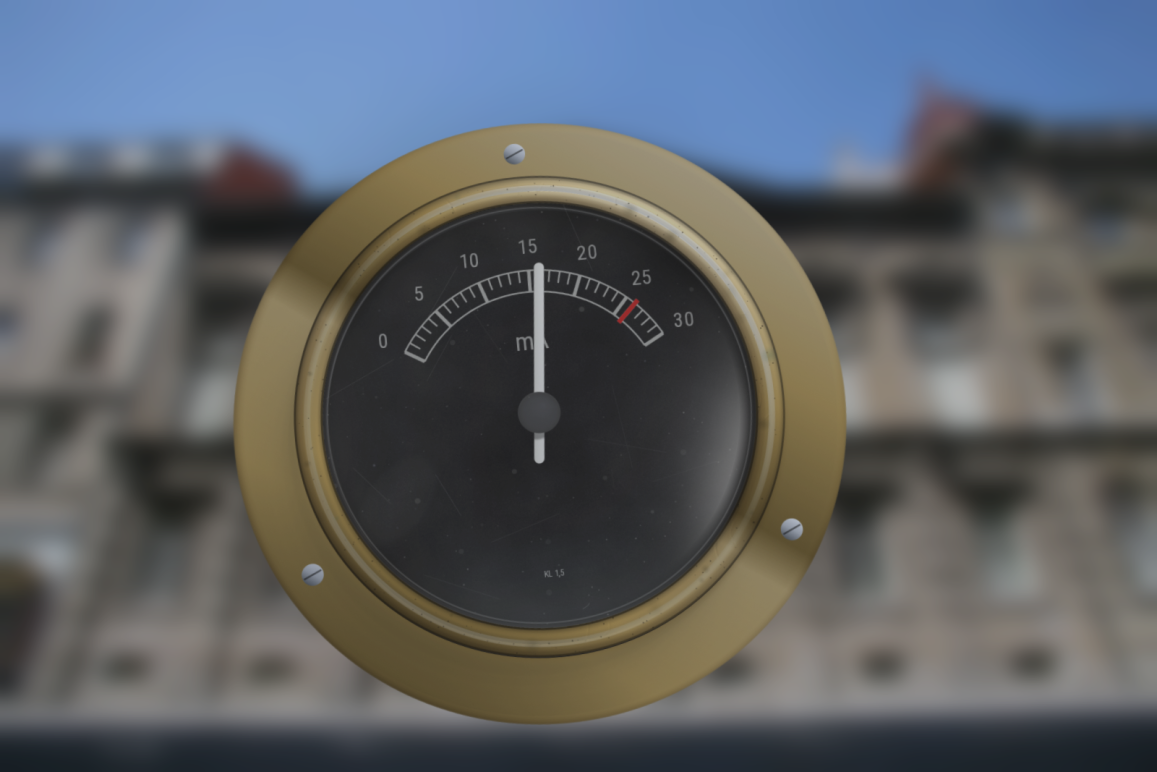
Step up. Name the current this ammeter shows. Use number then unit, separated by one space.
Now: 16 mA
